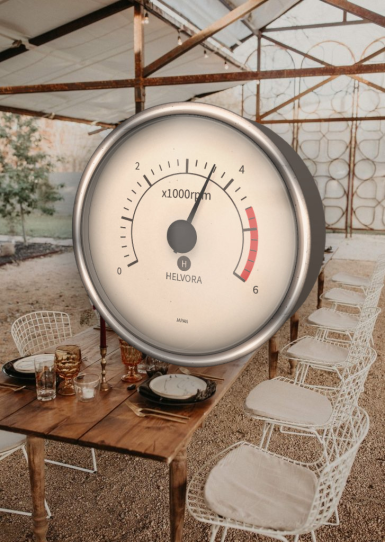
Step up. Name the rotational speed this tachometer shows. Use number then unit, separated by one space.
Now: 3600 rpm
